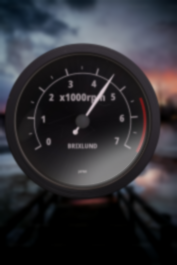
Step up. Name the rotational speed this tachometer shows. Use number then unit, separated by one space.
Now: 4500 rpm
